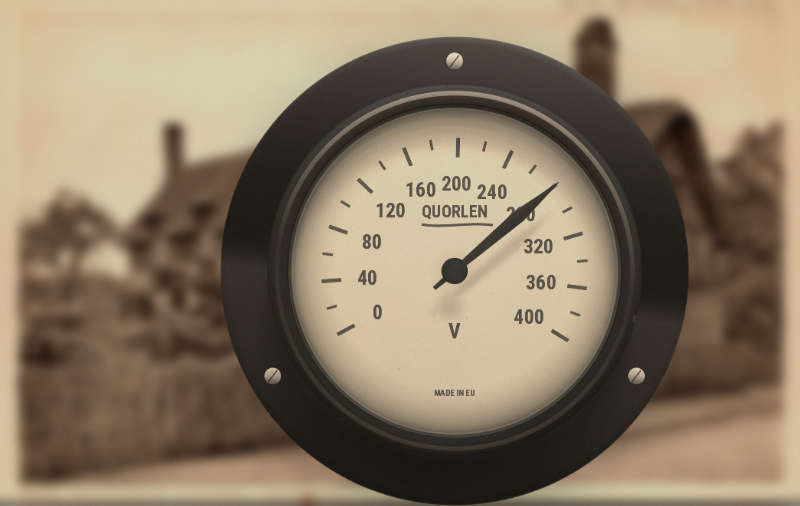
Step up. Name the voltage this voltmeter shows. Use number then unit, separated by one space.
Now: 280 V
